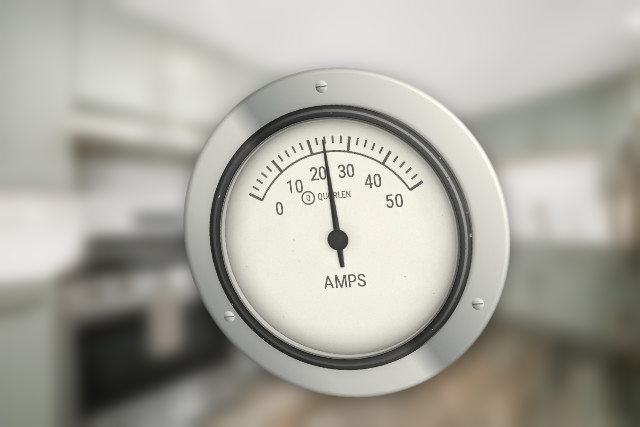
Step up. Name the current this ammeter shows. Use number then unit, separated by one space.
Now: 24 A
